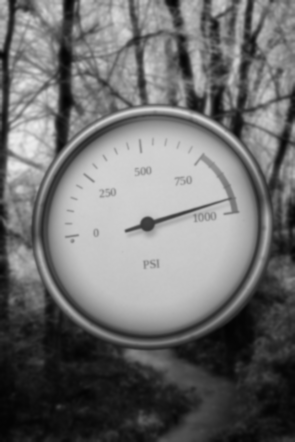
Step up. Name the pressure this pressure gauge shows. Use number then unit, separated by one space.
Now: 950 psi
